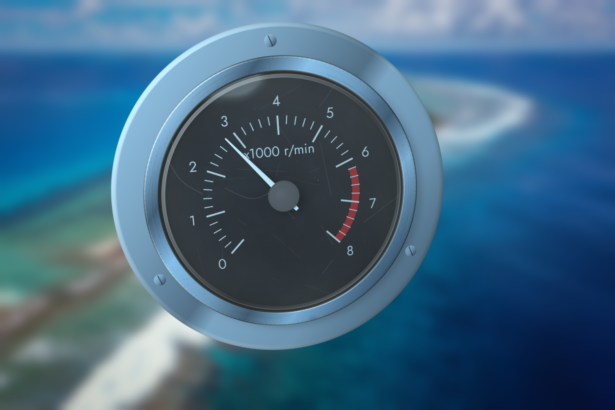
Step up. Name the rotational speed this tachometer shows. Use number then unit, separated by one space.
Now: 2800 rpm
